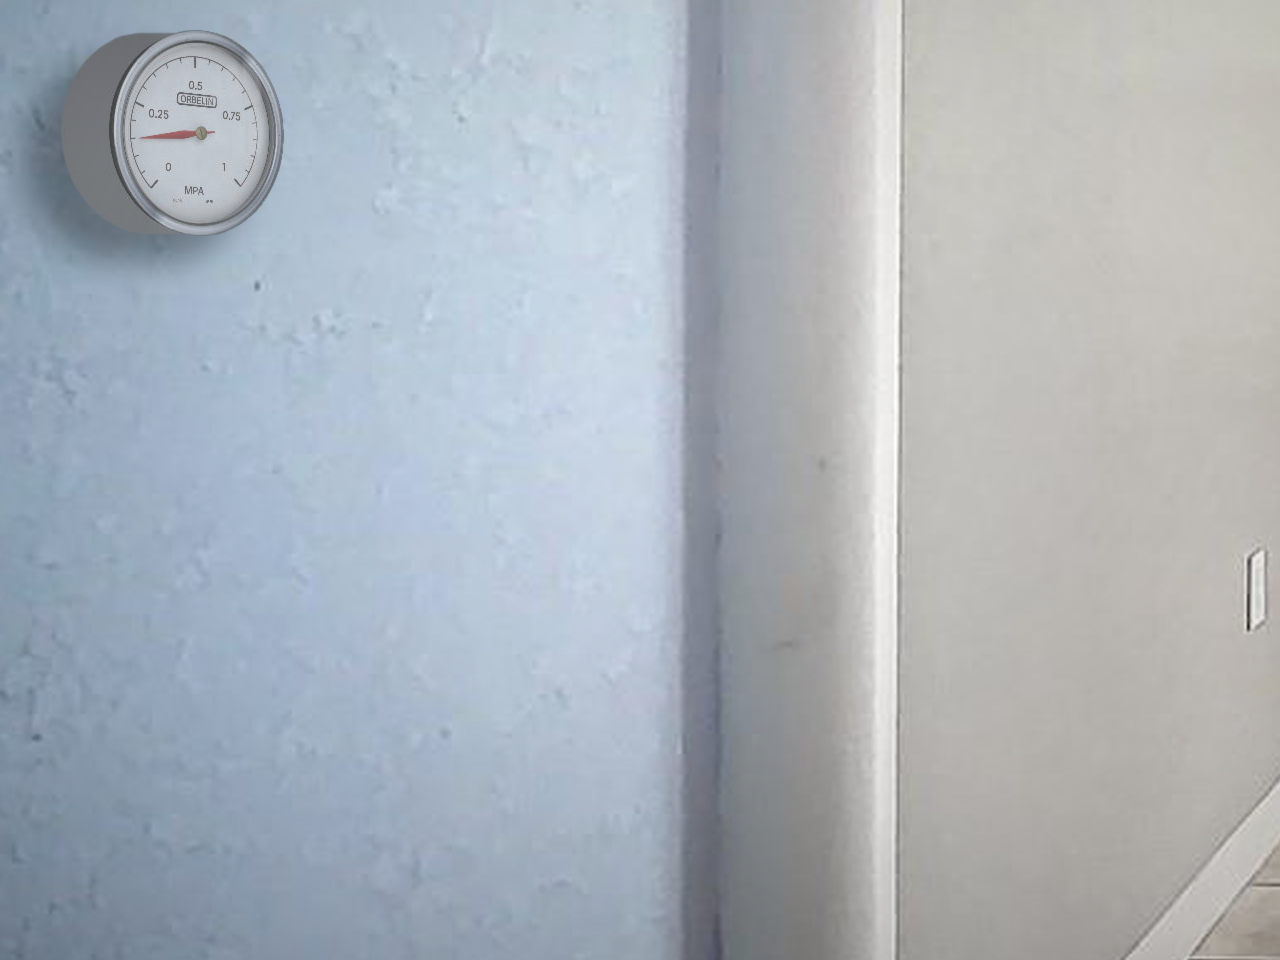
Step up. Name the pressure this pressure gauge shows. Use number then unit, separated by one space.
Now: 0.15 MPa
